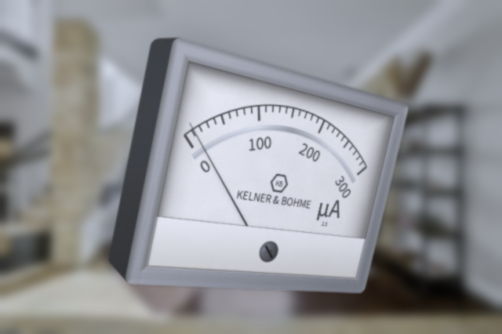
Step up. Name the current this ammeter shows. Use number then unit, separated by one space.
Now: 10 µA
